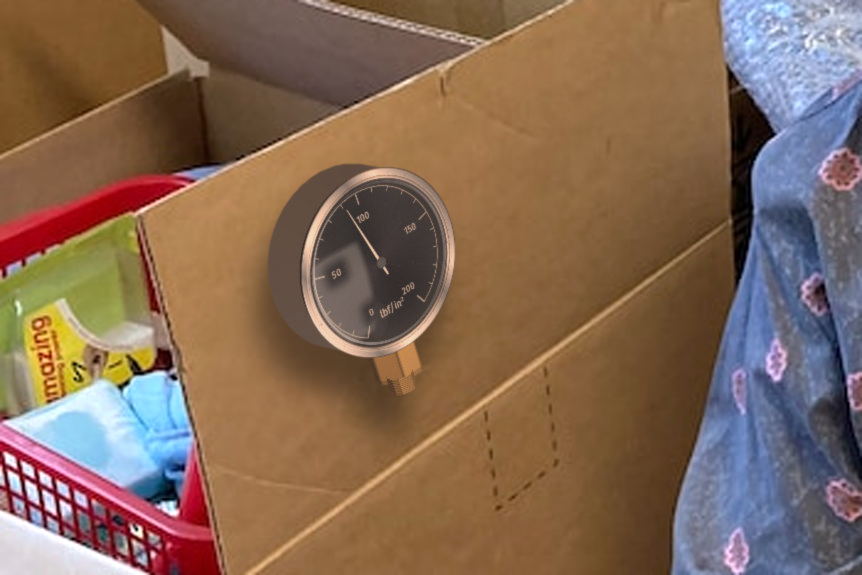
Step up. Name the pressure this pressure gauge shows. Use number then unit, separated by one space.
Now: 90 psi
